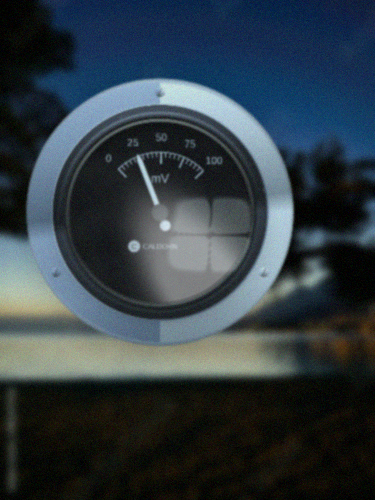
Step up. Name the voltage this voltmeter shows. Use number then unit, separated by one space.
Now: 25 mV
